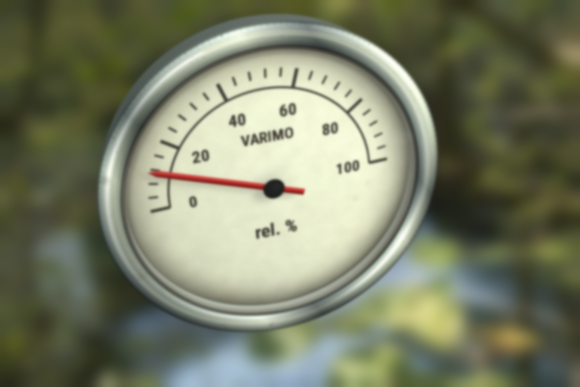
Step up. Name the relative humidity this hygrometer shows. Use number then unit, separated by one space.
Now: 12 %
